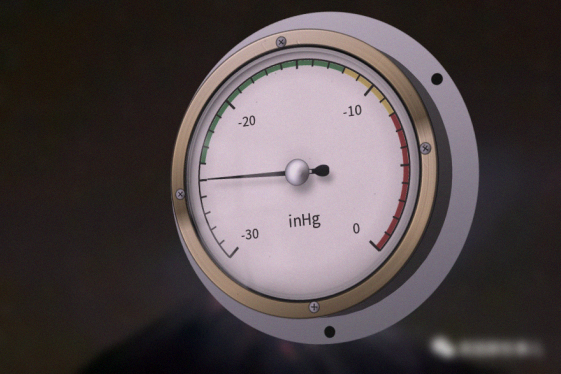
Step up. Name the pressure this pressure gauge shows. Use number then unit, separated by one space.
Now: -25 inHg
